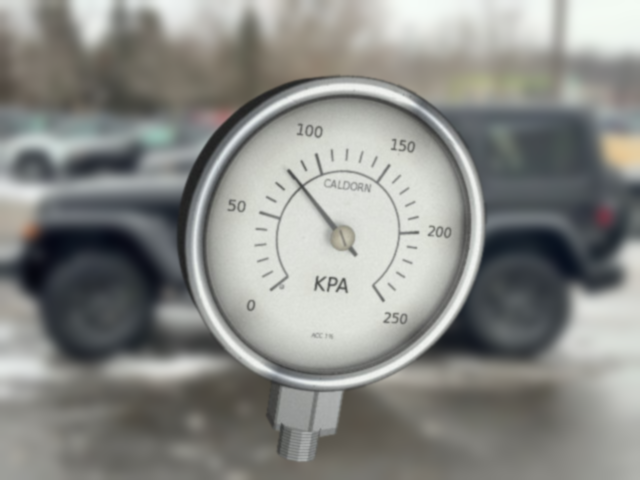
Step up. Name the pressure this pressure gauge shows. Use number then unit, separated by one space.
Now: 80 kPa
